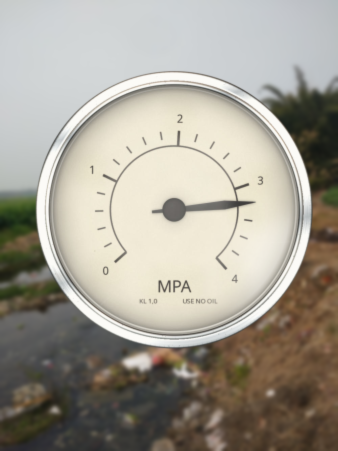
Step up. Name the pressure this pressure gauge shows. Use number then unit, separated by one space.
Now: 3.2 MPa
